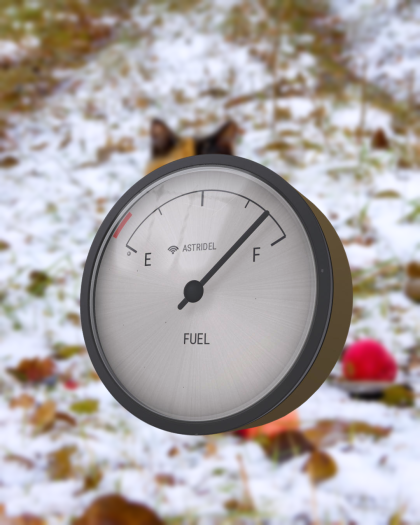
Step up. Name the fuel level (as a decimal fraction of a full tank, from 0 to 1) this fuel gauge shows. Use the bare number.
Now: 0.875
